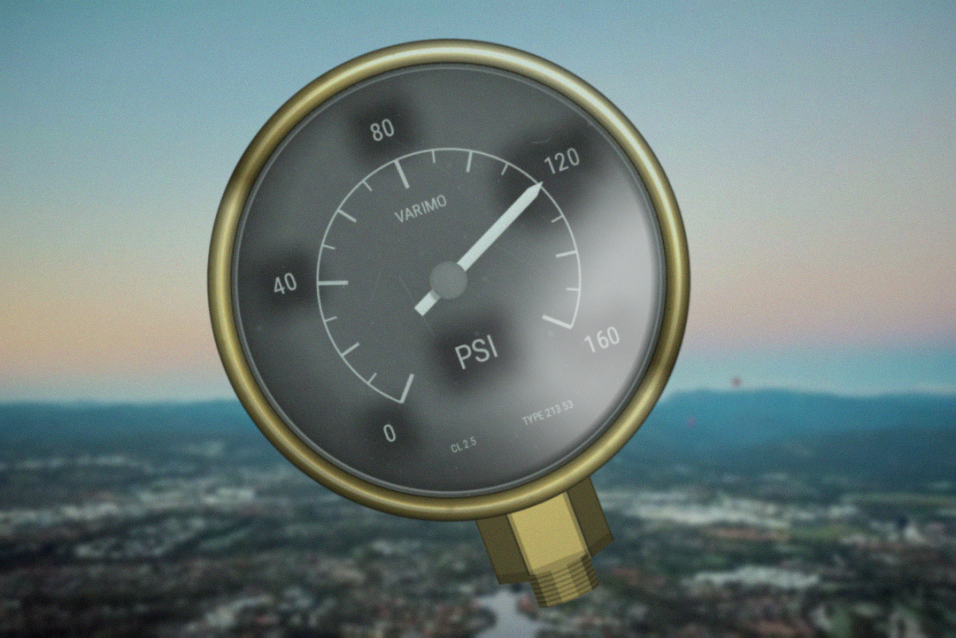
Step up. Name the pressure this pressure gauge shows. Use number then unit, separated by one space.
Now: 120 psi
